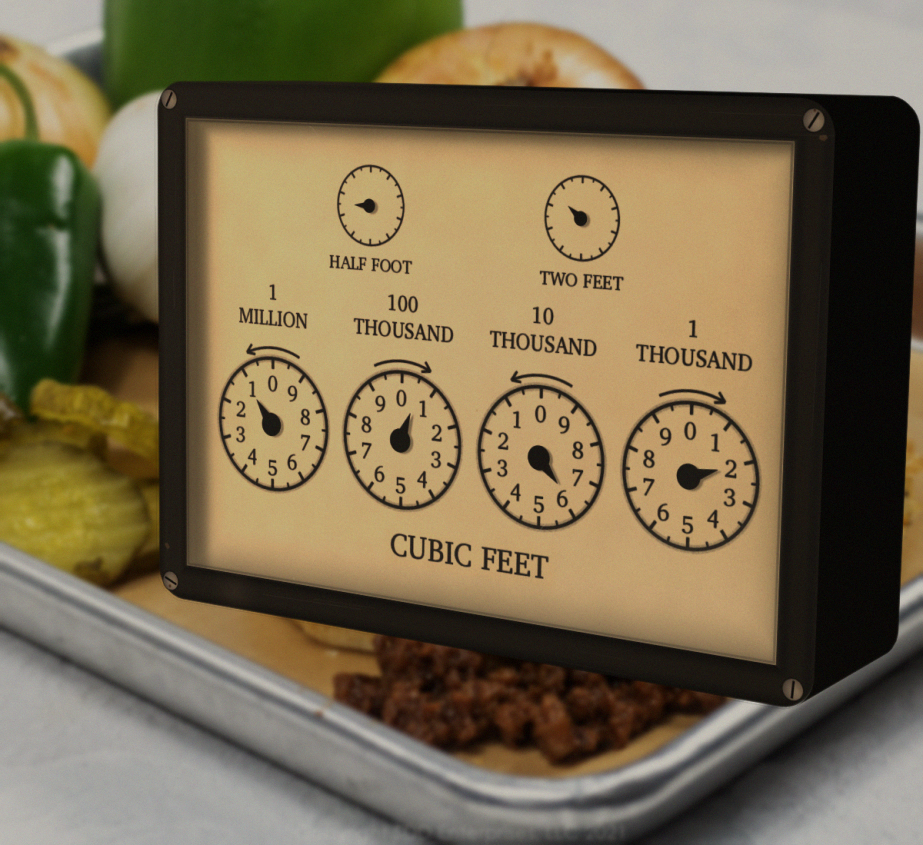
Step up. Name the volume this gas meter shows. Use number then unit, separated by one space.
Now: 106200 ft³
